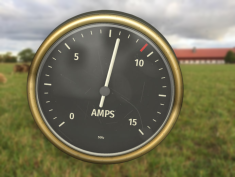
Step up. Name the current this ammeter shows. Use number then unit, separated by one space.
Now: 8 A
